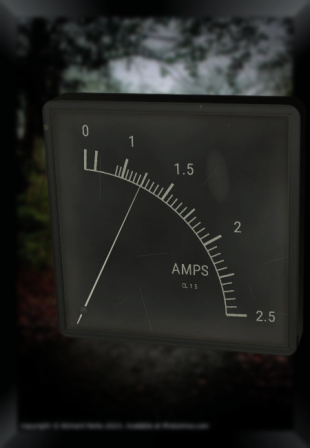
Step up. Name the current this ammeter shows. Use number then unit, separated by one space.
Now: 1.25 A
